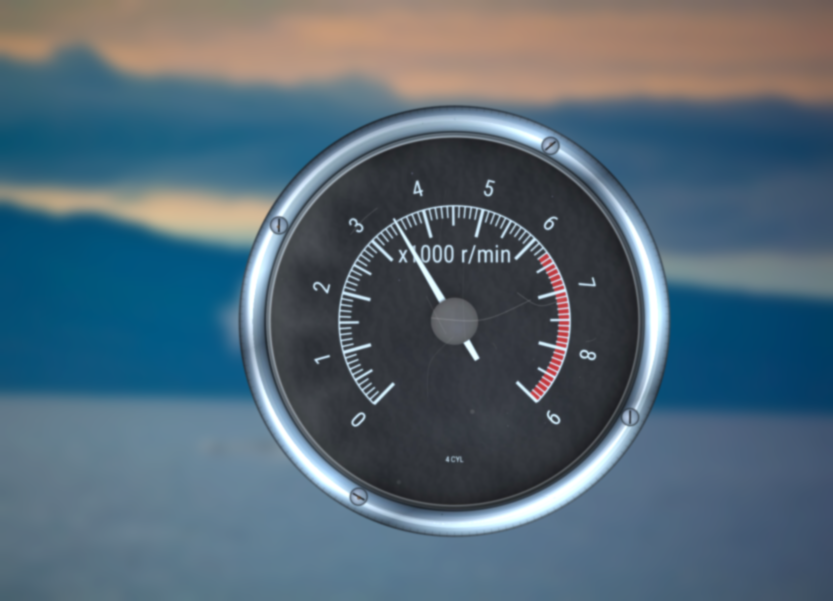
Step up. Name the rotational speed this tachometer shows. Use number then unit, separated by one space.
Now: 3500 rpm
